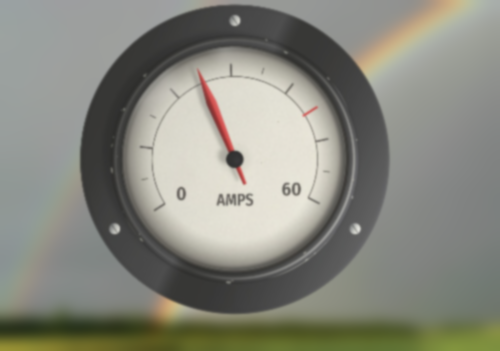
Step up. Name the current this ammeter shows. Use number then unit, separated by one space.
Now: 25 A
